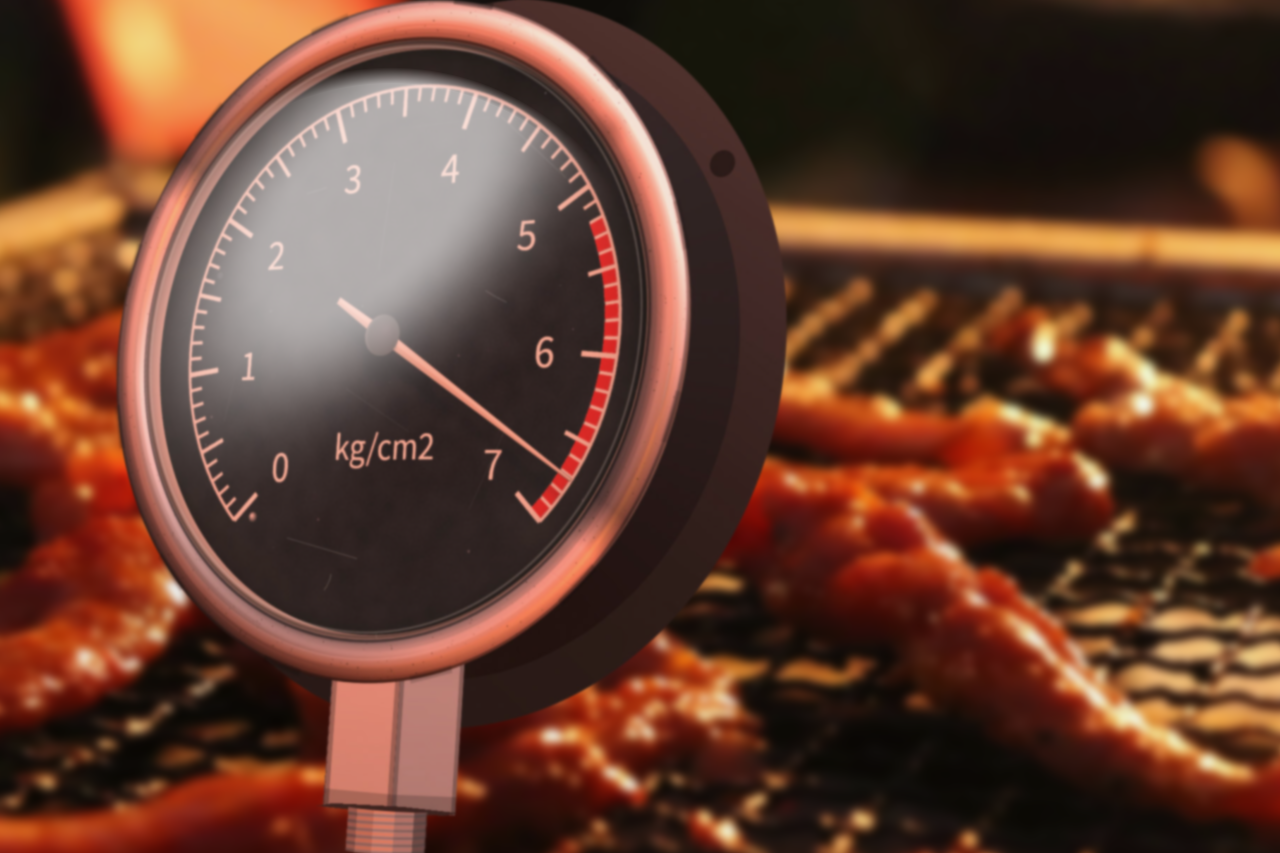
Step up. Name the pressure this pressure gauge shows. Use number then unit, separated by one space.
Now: 6.7 kg/cm²
